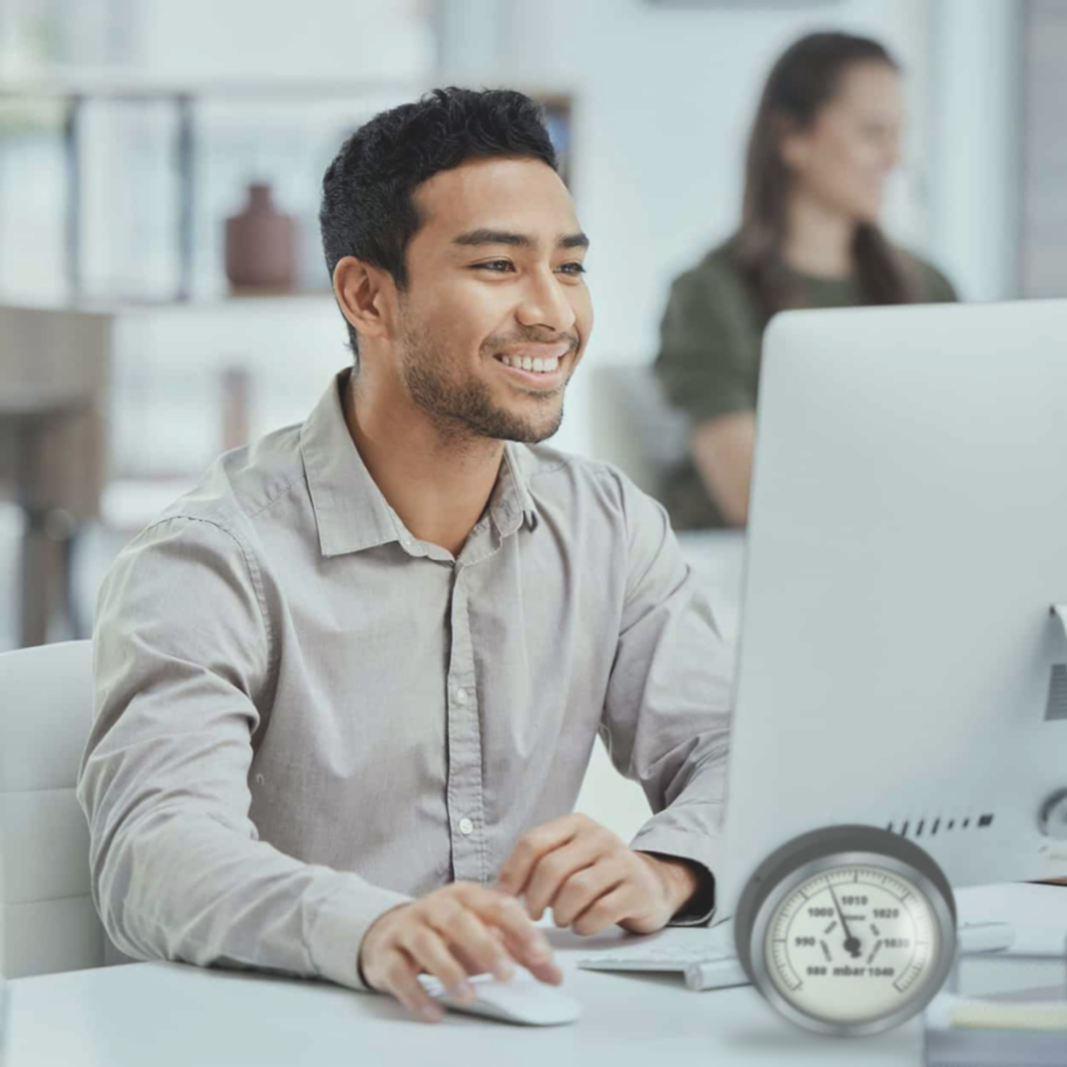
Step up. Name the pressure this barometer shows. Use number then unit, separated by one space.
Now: 1005 mbar
